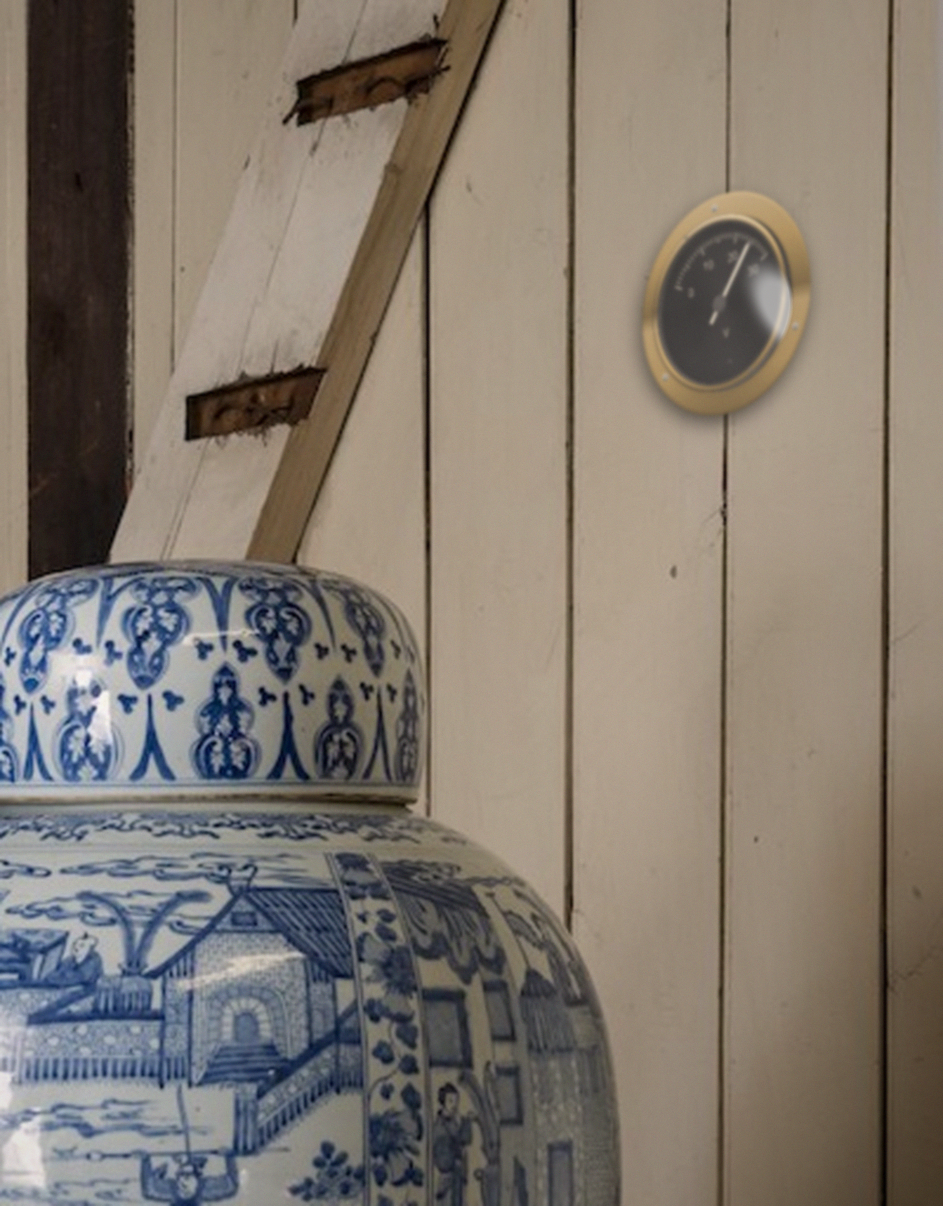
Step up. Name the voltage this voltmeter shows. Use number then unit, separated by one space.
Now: 25 V
